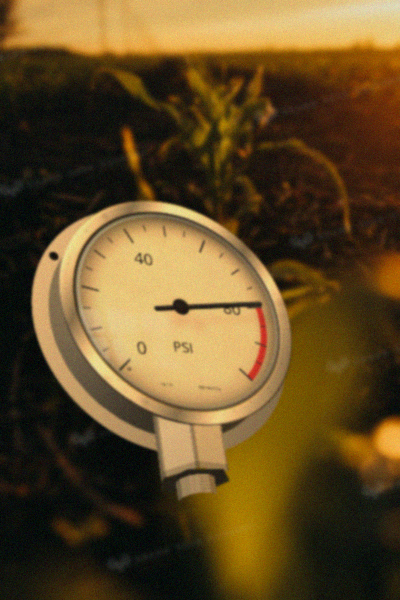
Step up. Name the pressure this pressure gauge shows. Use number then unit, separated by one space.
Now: 80 psi
